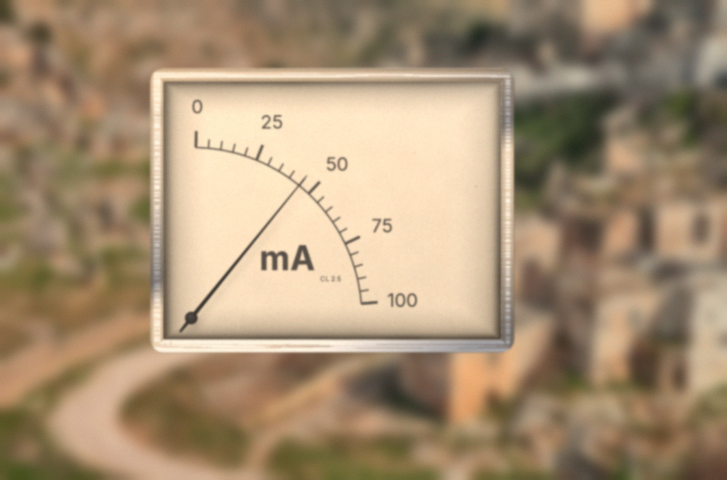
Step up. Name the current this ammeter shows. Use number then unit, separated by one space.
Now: 45 mA
